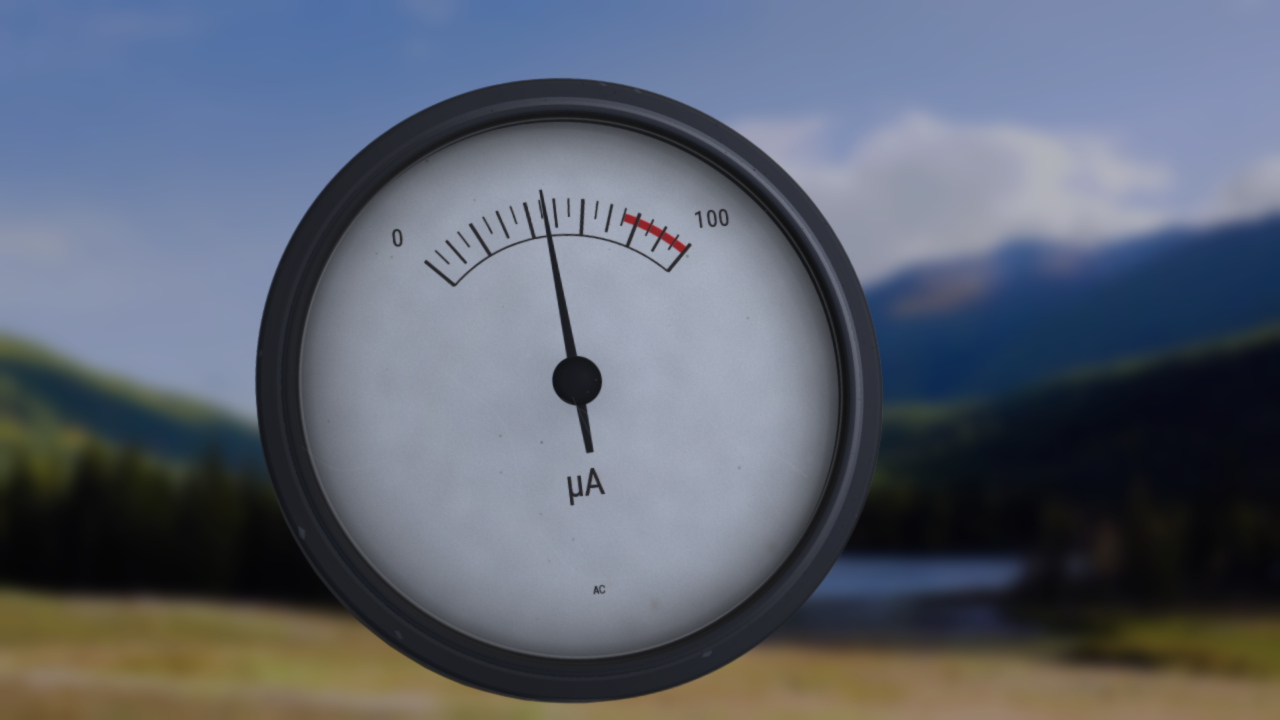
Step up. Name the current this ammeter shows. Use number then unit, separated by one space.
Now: 45 µA
